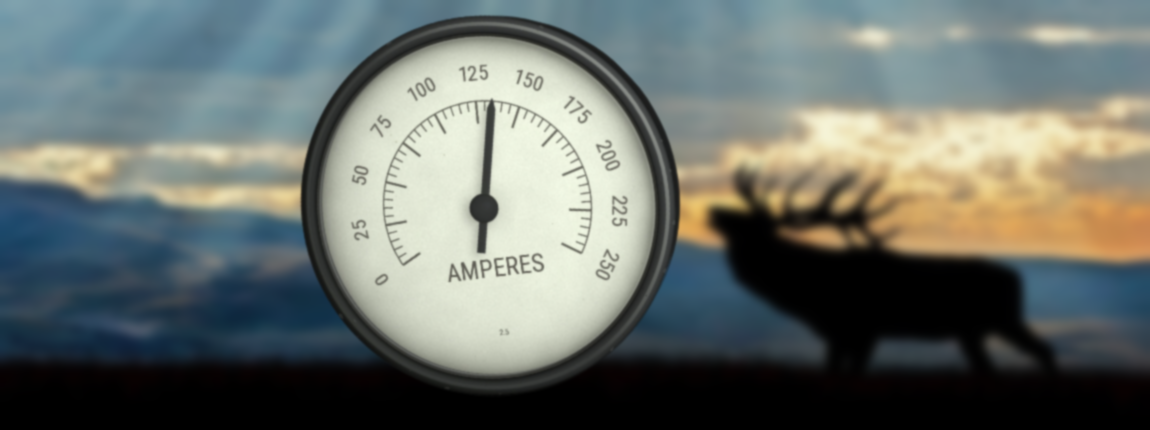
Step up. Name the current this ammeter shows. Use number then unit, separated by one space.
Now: 135 A
